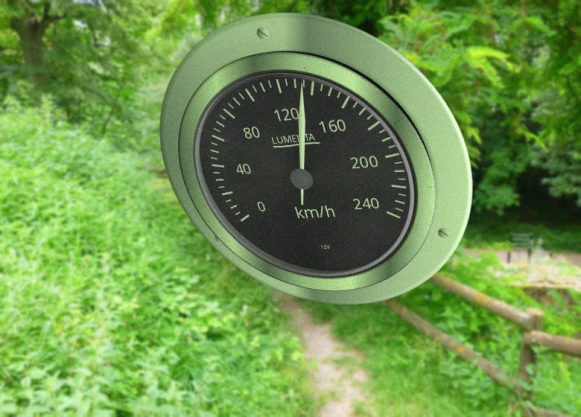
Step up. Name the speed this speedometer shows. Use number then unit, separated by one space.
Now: 135 km/h
